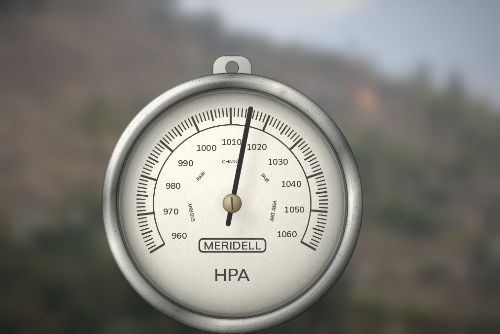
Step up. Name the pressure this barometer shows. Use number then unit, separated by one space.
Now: 1015 hPa
